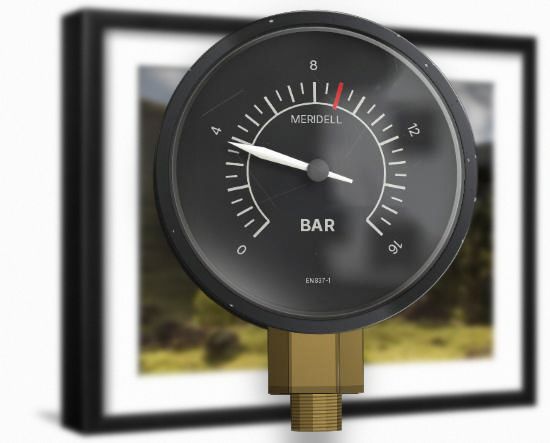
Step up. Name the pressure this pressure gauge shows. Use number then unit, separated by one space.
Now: 3.75 bar
